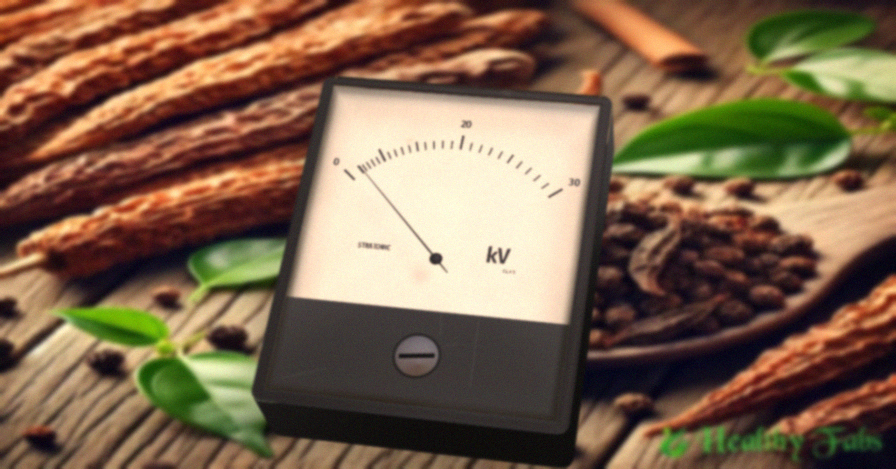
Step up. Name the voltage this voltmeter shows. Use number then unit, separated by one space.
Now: 5 kV
